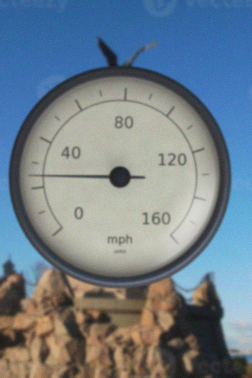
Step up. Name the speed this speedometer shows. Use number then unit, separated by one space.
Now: 25 mph
